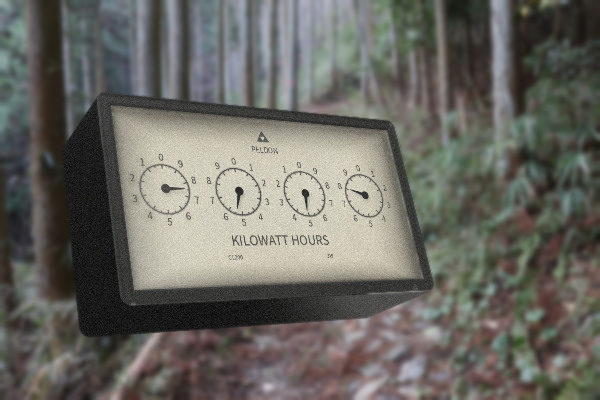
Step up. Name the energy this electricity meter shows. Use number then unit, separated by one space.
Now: 7548 kWh
